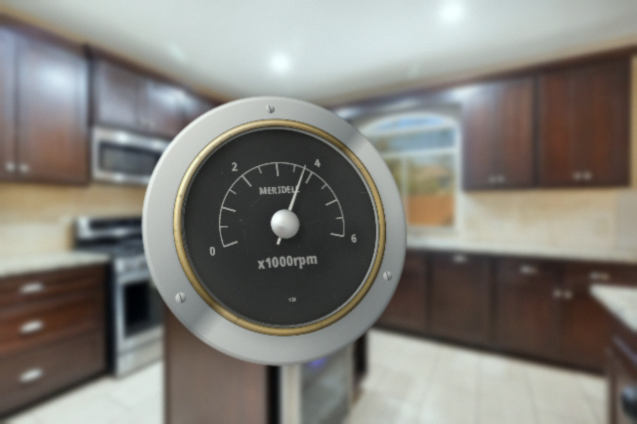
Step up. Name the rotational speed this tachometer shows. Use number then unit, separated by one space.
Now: 3750 rpm
